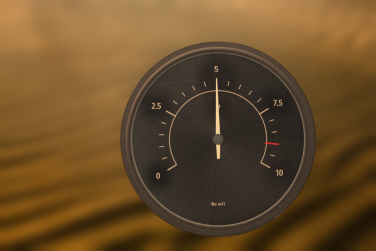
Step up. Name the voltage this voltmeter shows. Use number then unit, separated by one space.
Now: 5 V
